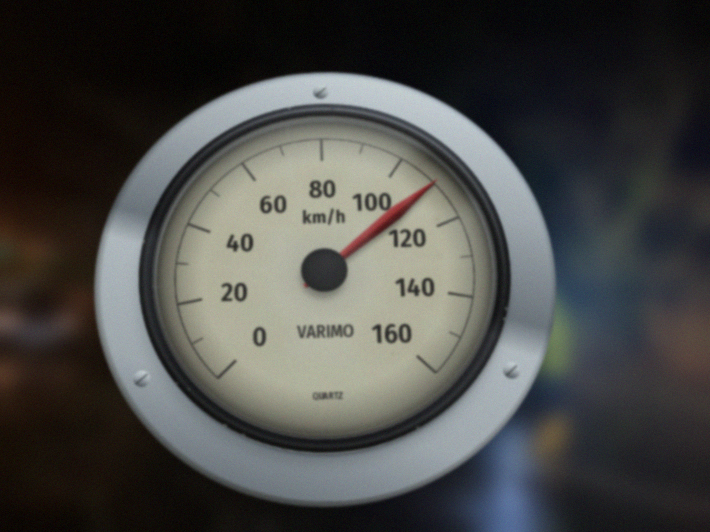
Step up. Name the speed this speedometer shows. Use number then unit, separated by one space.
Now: 110 km/h
